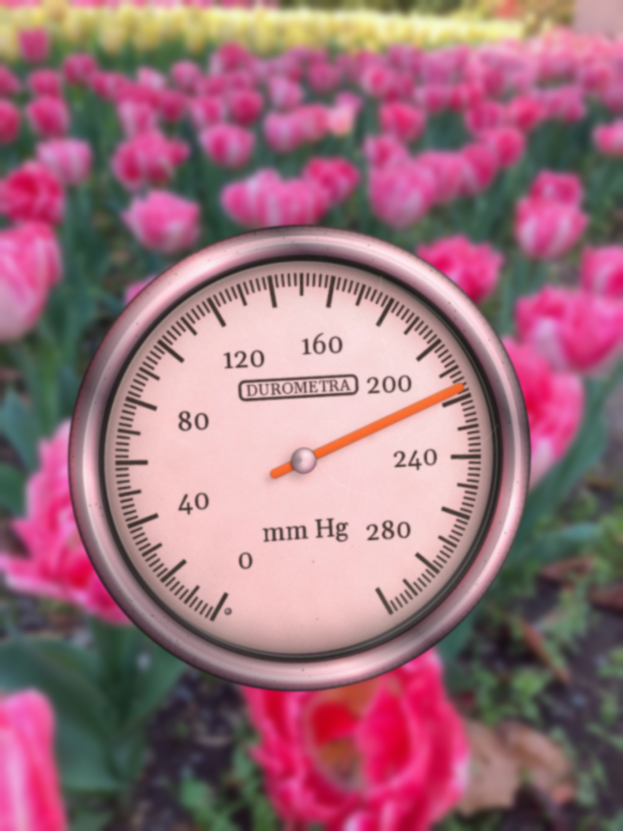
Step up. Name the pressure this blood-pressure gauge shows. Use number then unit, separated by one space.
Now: 216 mmHg
